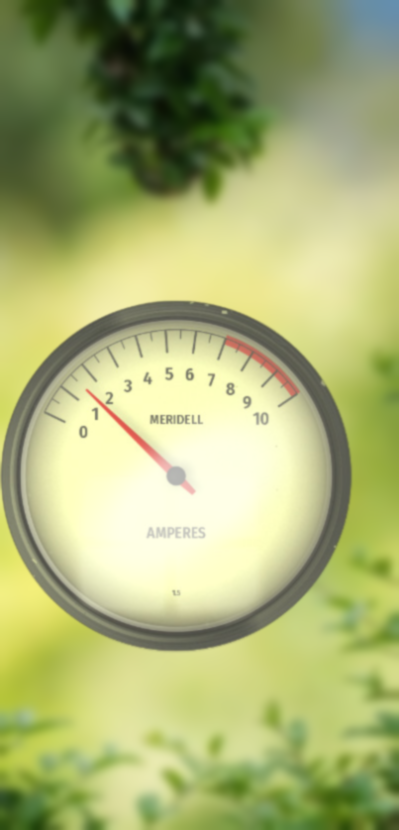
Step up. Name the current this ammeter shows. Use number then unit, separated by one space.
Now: 1.5 A
